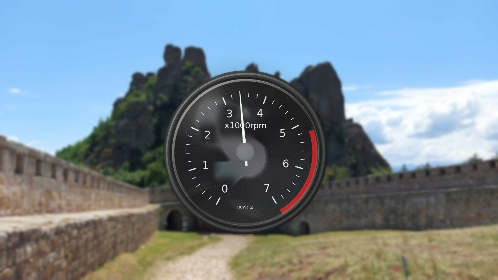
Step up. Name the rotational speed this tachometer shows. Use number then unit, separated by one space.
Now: 3400 rpm
